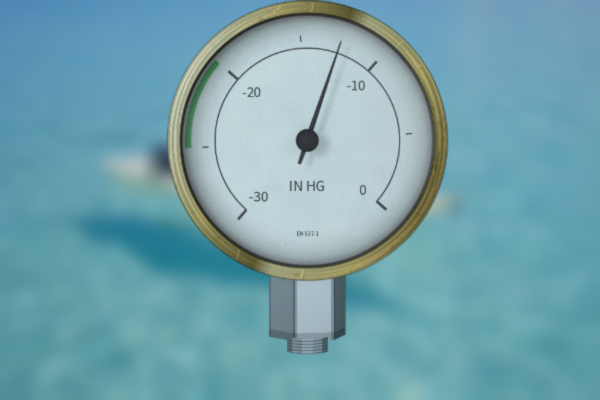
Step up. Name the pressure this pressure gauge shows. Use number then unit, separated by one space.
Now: -12.5 inHg
